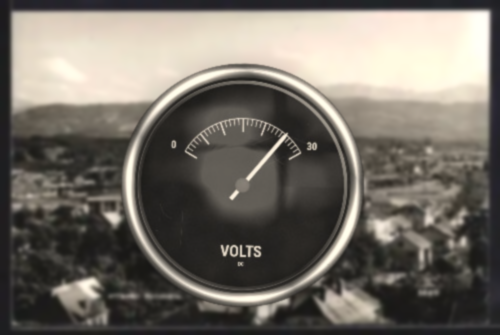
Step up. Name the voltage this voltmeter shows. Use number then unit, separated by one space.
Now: 25 V
